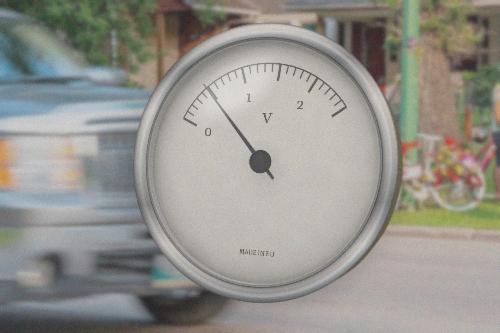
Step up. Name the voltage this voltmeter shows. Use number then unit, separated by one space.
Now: 0.5 V
